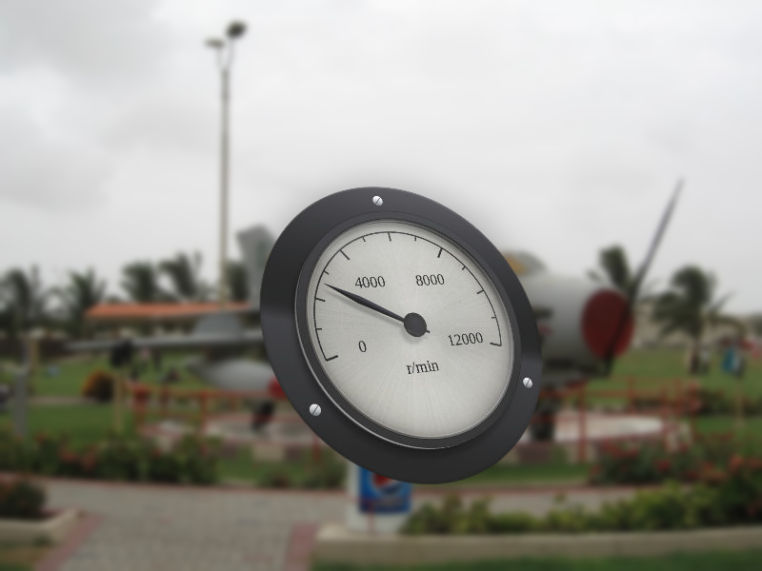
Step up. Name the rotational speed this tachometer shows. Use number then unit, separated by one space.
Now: 2500 rpm
